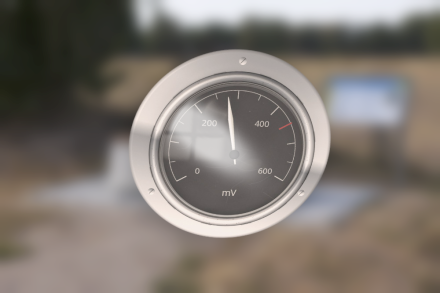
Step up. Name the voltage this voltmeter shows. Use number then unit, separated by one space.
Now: 275 mV
